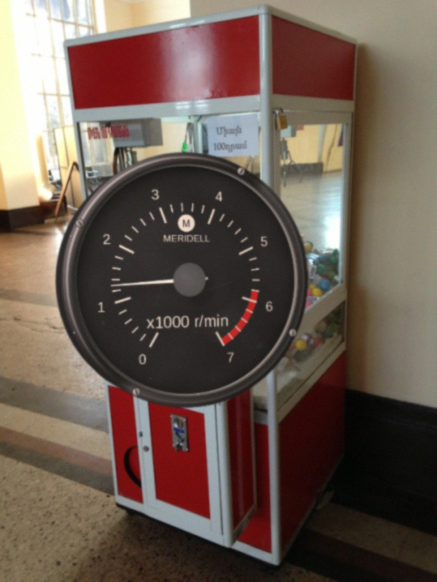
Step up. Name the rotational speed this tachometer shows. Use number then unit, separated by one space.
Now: 1300 rpm
